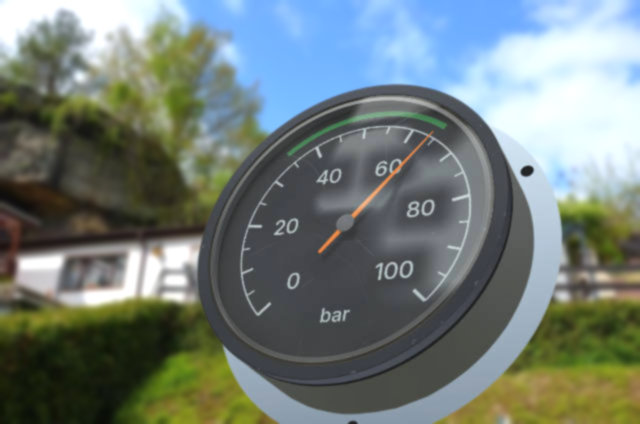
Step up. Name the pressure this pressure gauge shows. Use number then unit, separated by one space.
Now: 65 bar
